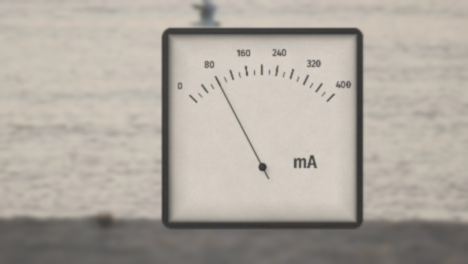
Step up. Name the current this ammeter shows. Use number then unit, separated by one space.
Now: 80 mA
